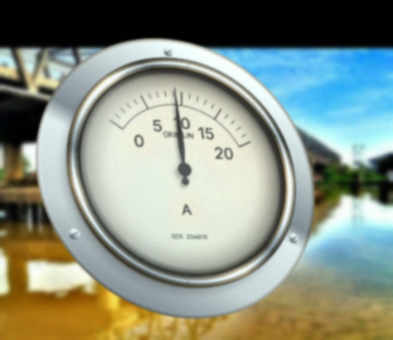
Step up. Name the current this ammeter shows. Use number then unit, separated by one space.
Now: 9 A
